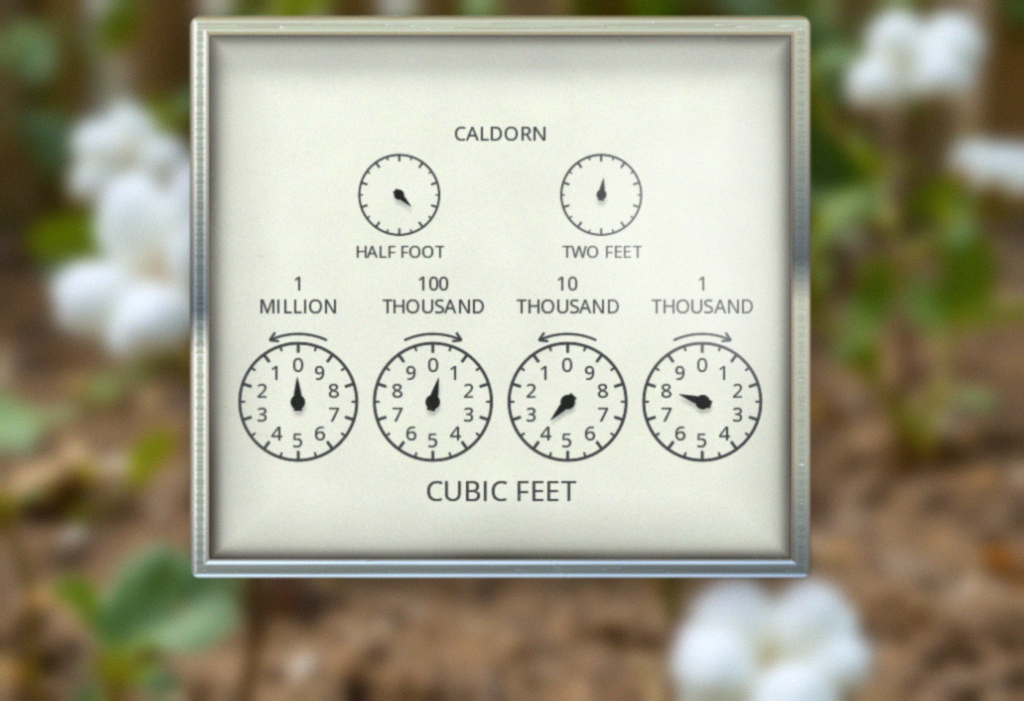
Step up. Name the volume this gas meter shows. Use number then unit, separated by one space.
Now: 3800 ft³
